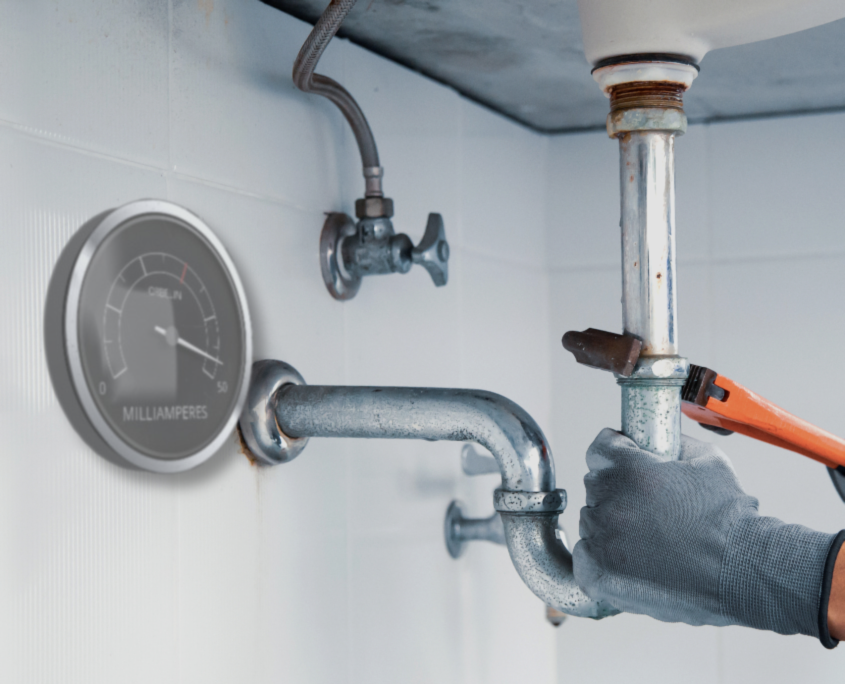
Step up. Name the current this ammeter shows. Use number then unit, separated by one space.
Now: 47.5 mA
